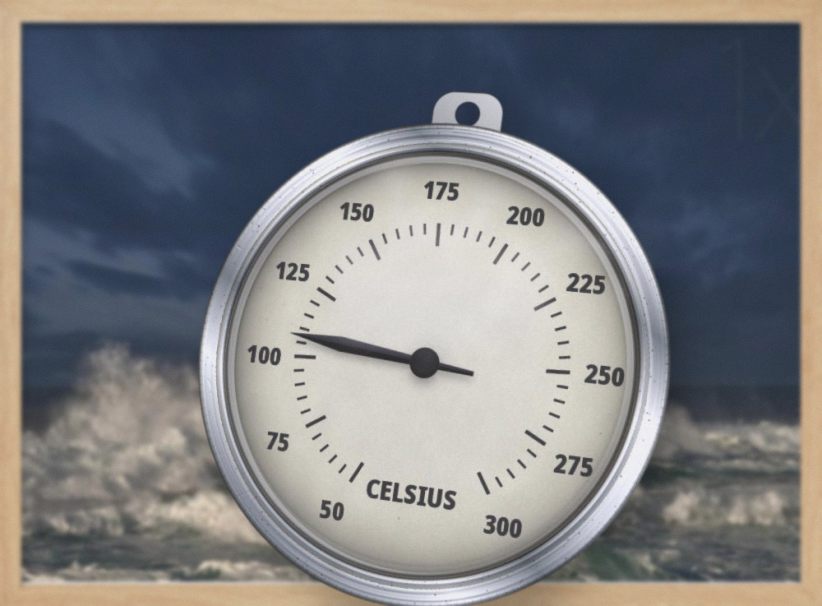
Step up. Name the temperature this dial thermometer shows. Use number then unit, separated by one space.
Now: 107.5 °C
